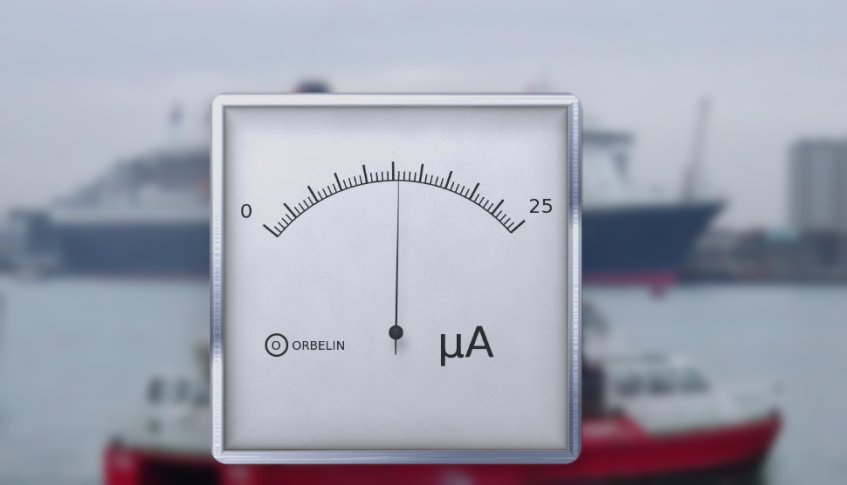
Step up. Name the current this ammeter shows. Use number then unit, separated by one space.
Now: 13 µA
